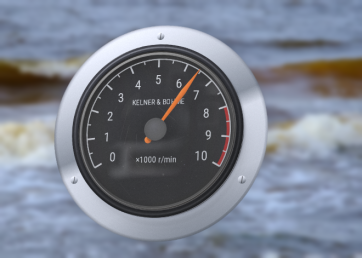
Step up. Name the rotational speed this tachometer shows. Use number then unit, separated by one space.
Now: 6500 rpm
